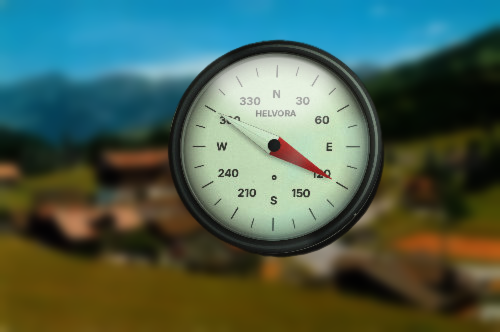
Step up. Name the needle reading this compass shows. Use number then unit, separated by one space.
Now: 120 °
